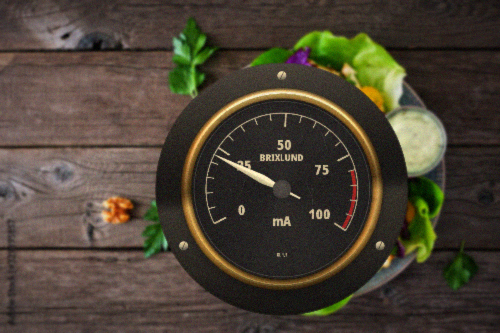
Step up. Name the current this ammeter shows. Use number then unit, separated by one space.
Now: 22.5 mA
